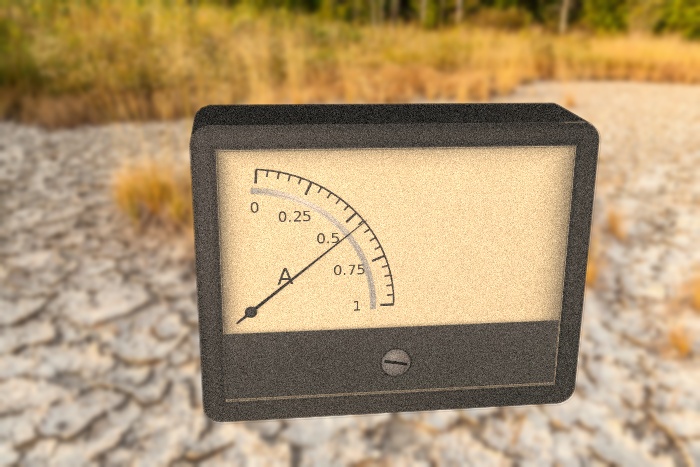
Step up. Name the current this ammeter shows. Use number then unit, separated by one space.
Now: 0.55 A
